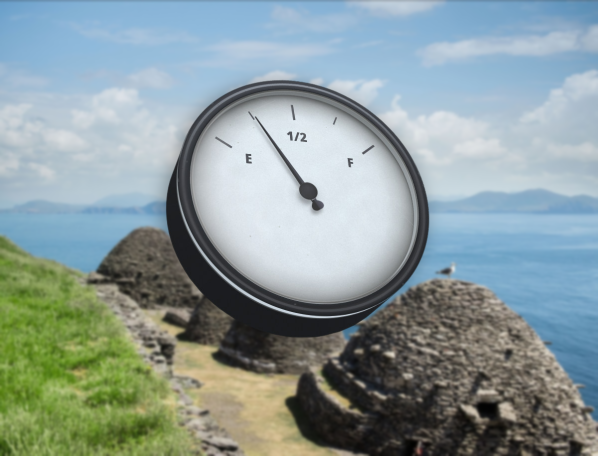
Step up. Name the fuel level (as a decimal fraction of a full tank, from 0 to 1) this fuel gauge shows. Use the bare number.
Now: 0.25
